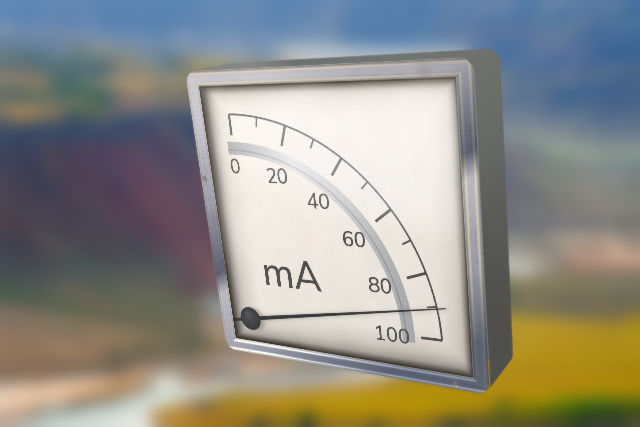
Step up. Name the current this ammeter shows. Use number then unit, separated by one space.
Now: 90 mA
